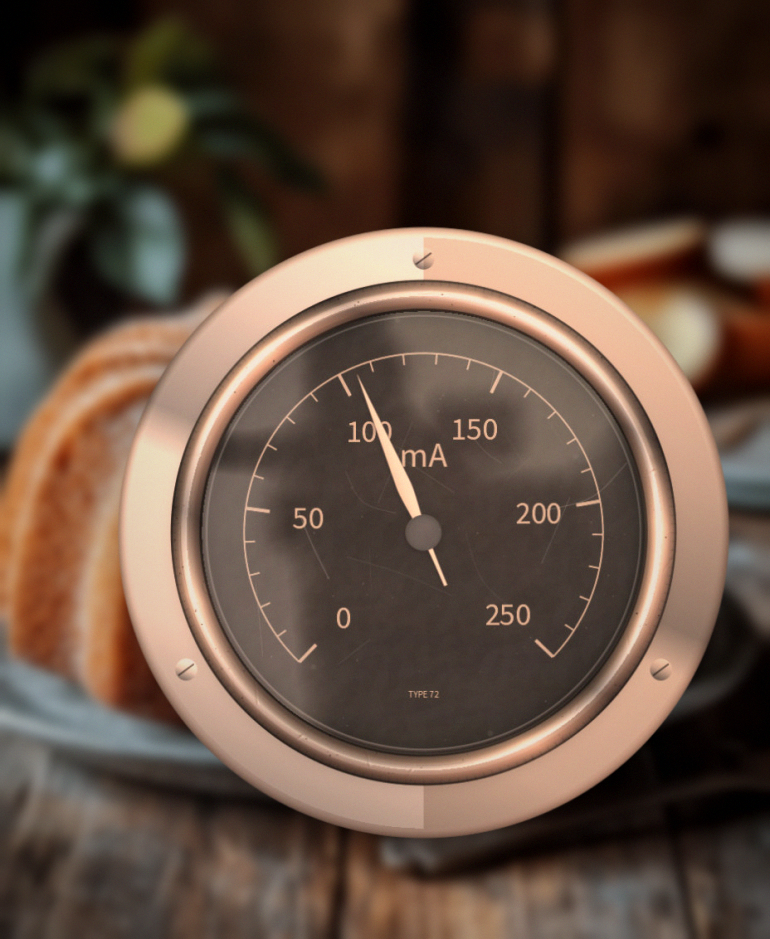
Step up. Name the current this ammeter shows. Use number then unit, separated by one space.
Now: 105 mA
